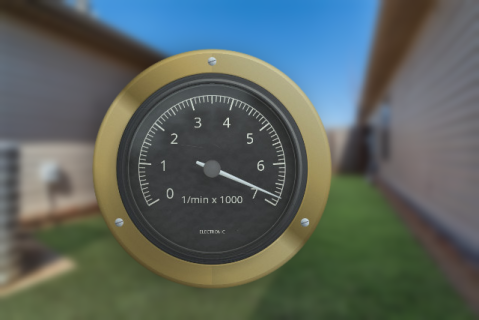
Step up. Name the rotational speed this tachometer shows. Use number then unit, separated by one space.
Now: 6800 rpm
